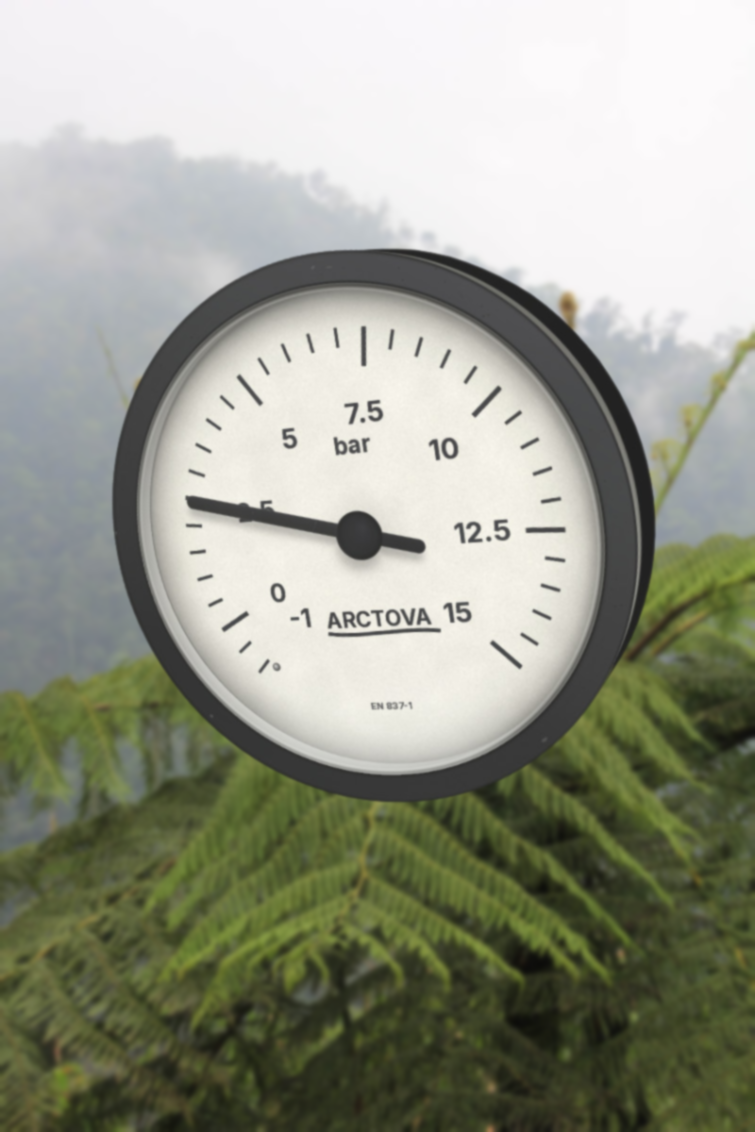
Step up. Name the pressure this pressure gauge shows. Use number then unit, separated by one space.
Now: 2.5 bar
